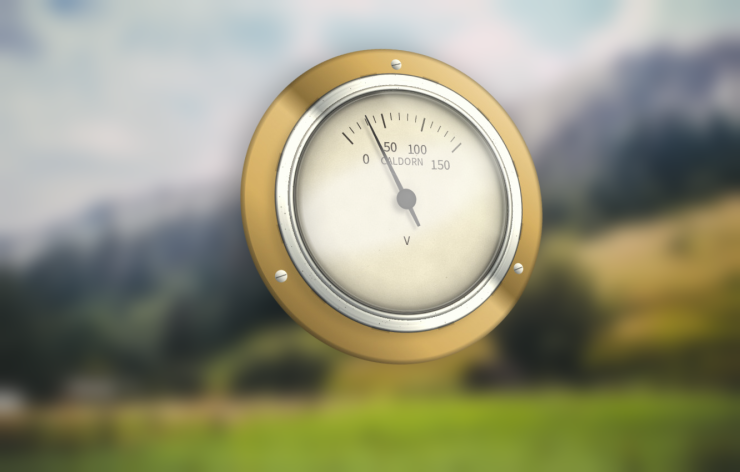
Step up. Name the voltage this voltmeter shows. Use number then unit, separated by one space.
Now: 30 V
